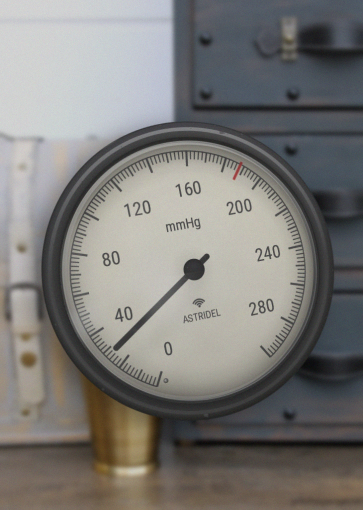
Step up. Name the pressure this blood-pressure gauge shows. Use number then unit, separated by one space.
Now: 28 mmHg
